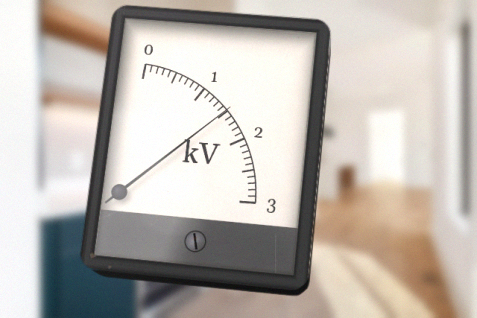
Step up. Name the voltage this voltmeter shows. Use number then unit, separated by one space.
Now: 1.5 kV
